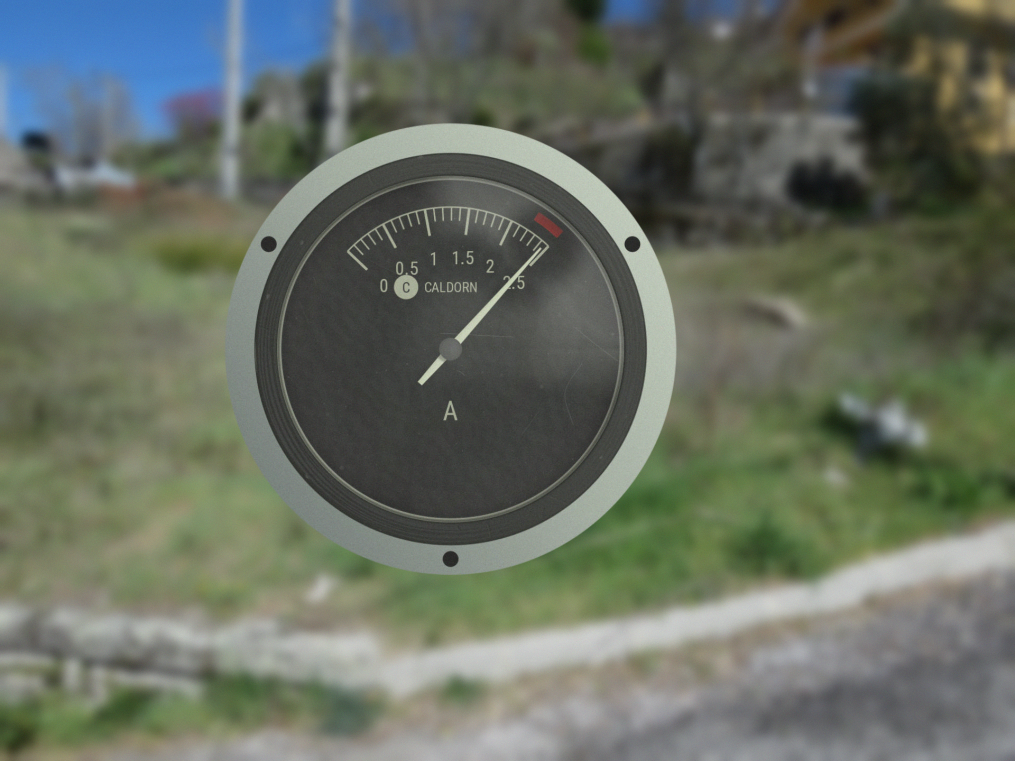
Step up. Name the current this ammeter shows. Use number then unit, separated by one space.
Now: 2.45 A
